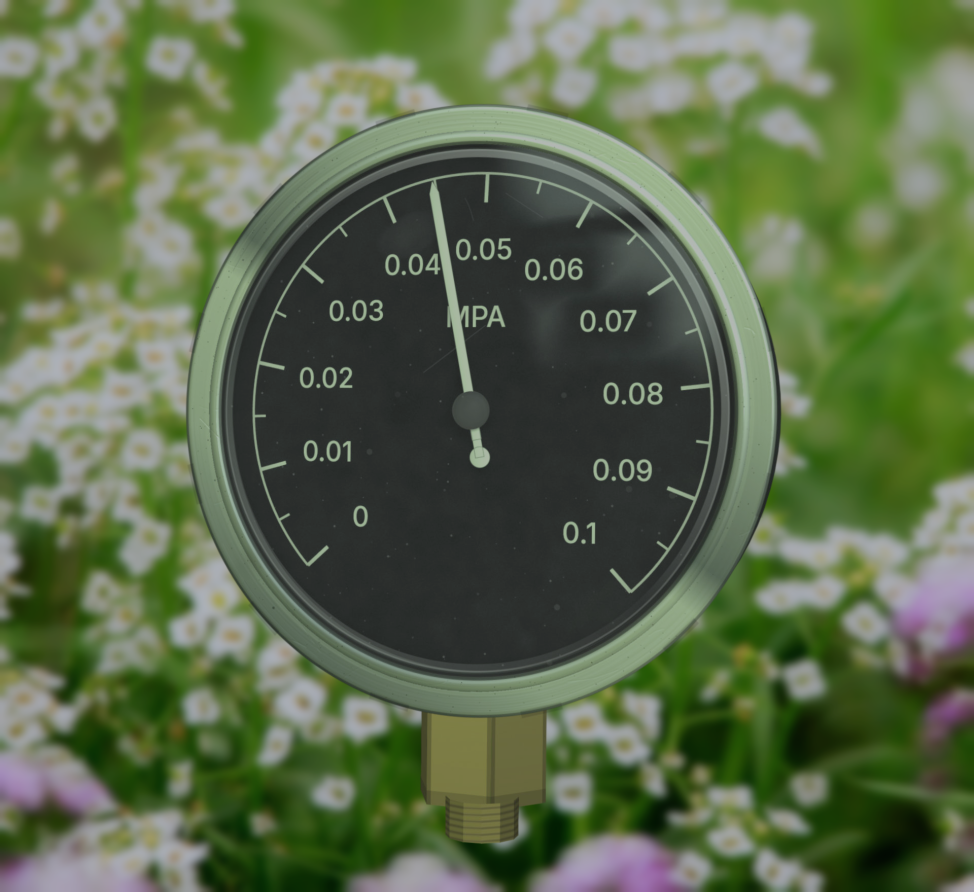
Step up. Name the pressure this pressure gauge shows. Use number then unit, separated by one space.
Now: 0.045 MPa
